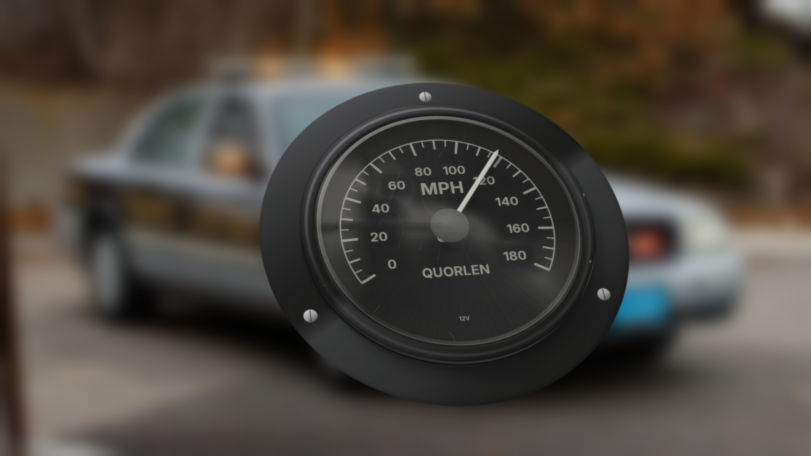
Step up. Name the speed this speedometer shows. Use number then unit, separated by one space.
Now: 117.5 mph
